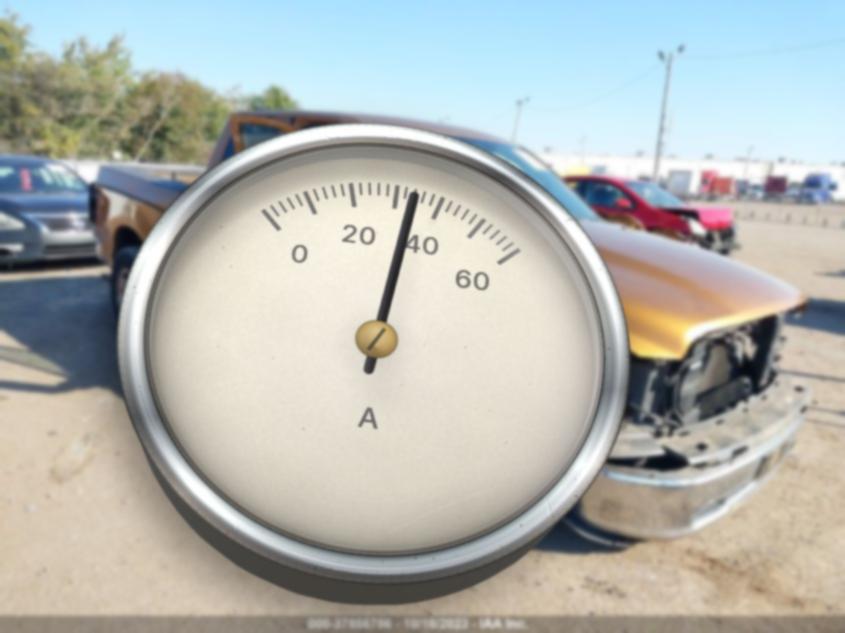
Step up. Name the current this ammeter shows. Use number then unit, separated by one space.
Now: 34 A
